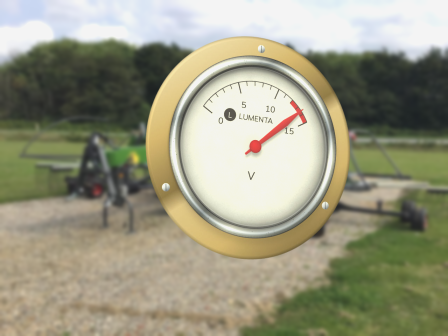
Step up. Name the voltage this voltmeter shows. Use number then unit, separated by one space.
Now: 13.5 V
